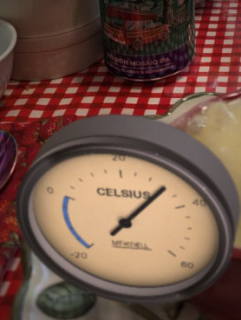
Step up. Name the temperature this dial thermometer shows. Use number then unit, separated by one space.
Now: 32 °C
